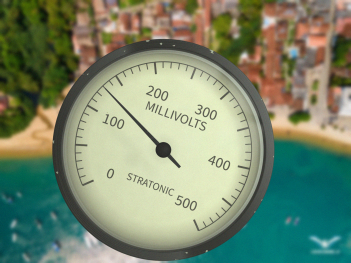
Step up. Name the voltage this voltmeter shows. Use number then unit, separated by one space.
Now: 130 mV
